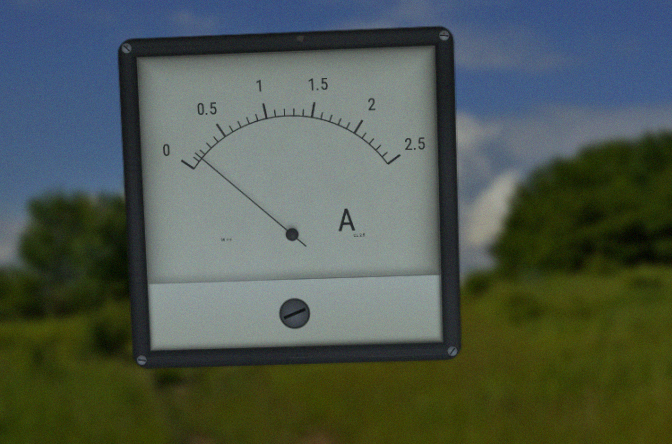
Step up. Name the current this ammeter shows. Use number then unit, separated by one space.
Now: 0.15 A
